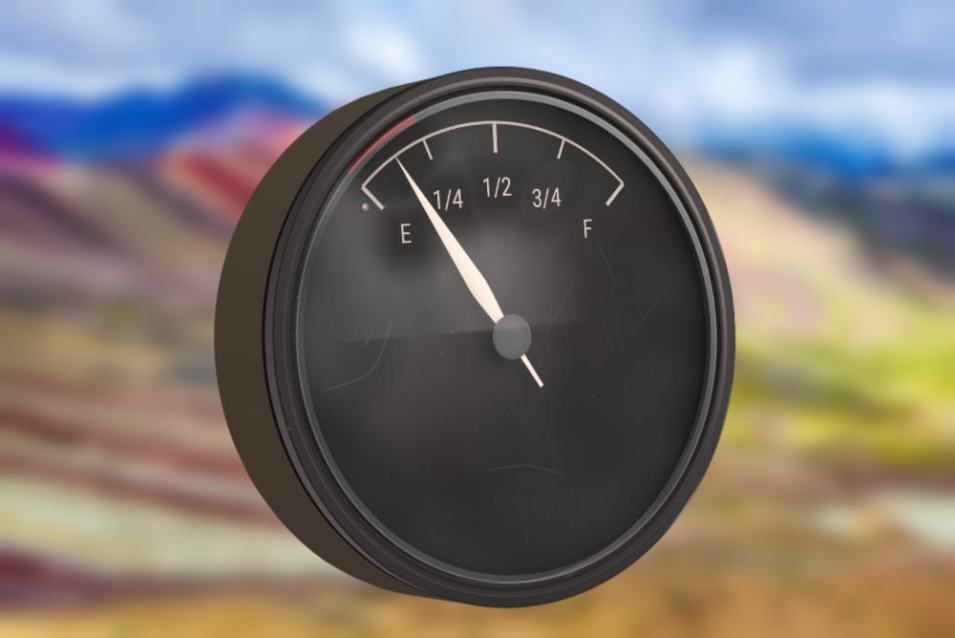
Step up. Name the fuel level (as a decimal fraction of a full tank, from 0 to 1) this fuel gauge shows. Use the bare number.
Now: 0.125
